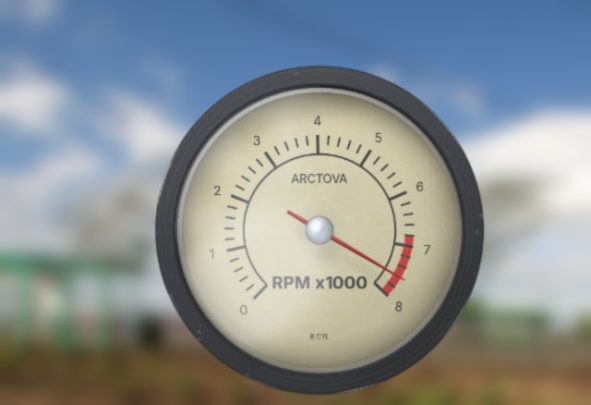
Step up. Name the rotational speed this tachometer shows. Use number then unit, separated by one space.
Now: 7600 rpm
